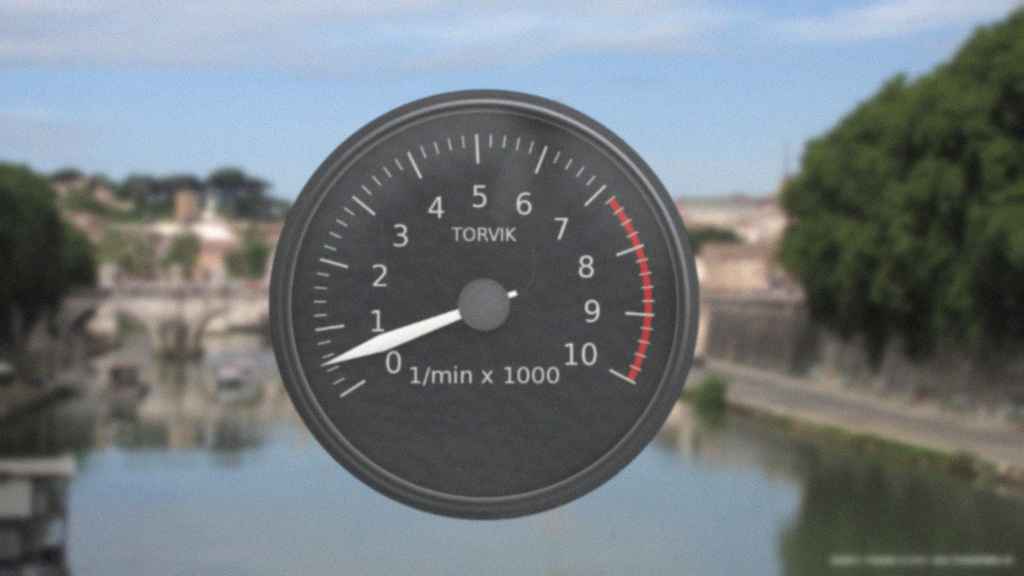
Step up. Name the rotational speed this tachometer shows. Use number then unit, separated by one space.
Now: 500 rpm
